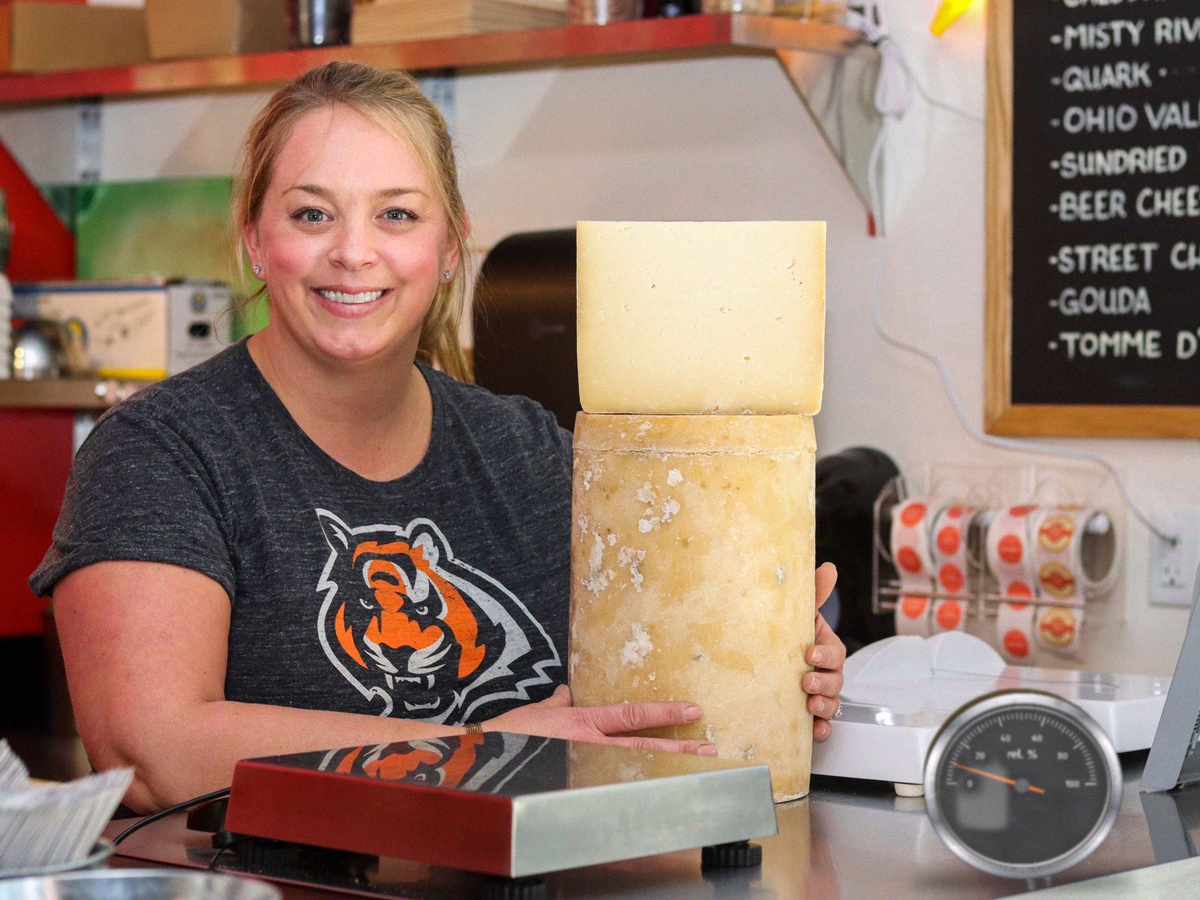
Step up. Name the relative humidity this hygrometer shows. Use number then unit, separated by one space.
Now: 10 %
